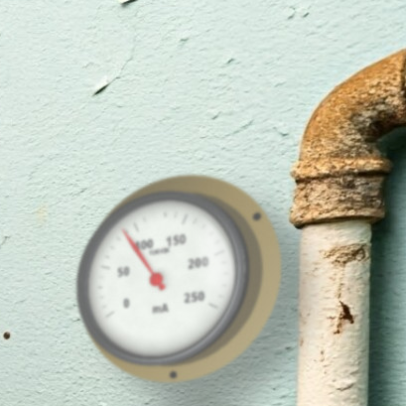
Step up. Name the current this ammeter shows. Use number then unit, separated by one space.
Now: 90 mA
